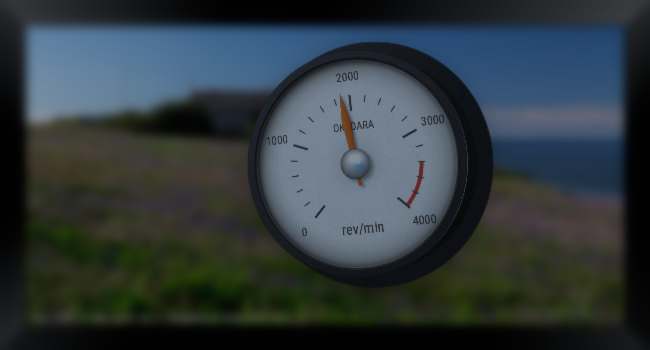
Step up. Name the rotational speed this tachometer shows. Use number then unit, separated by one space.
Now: 1900 rpm
